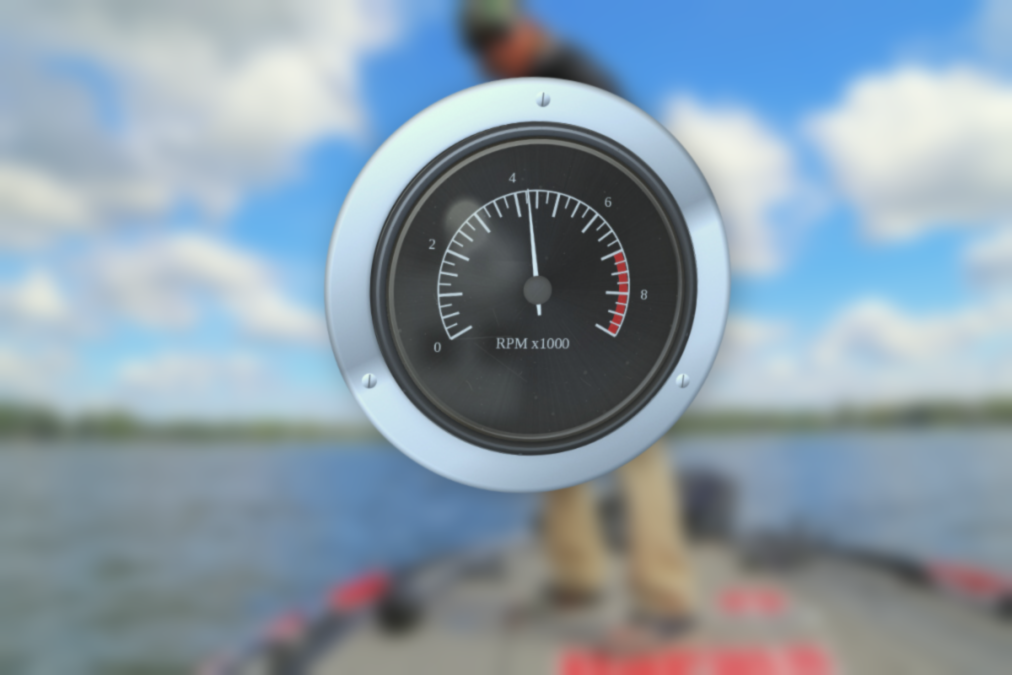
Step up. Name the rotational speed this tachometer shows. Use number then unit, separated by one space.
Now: 4250 rpm
